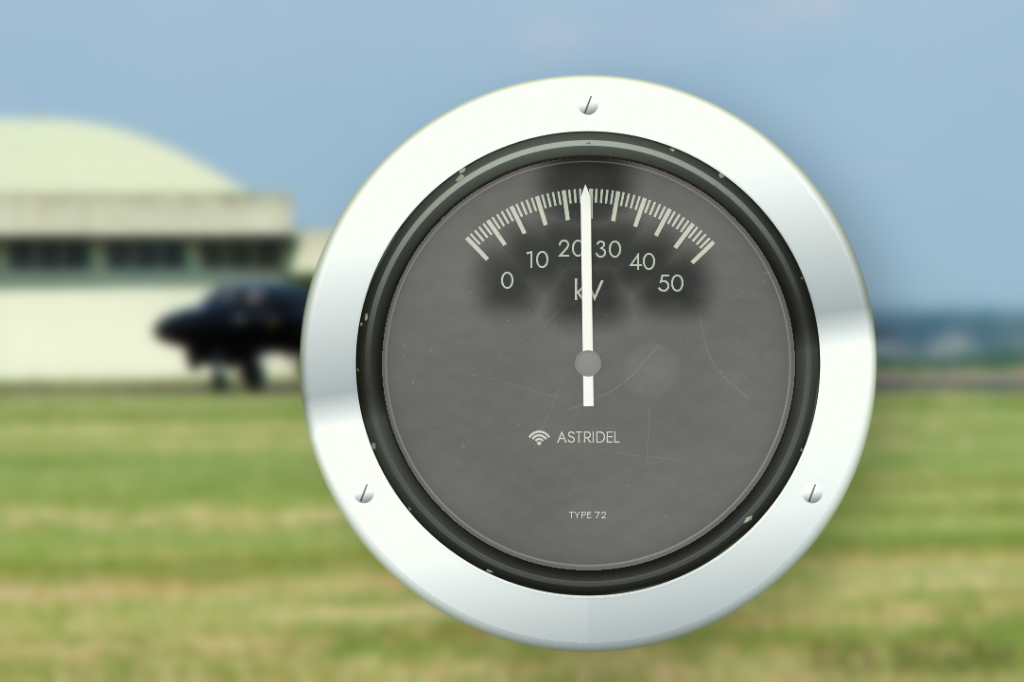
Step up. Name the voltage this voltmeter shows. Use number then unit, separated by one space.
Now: 24 kV
